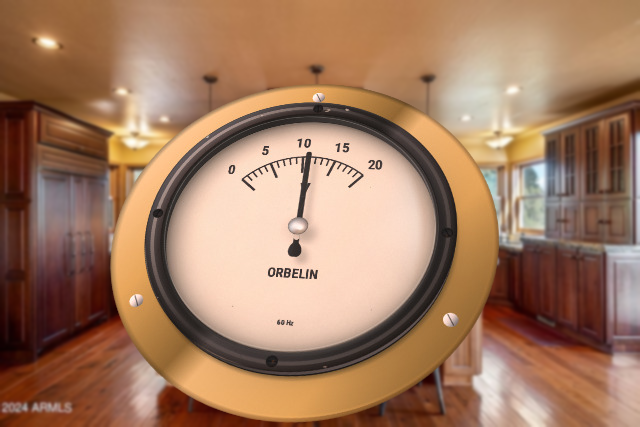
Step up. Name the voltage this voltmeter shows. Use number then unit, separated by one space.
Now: 11 V
